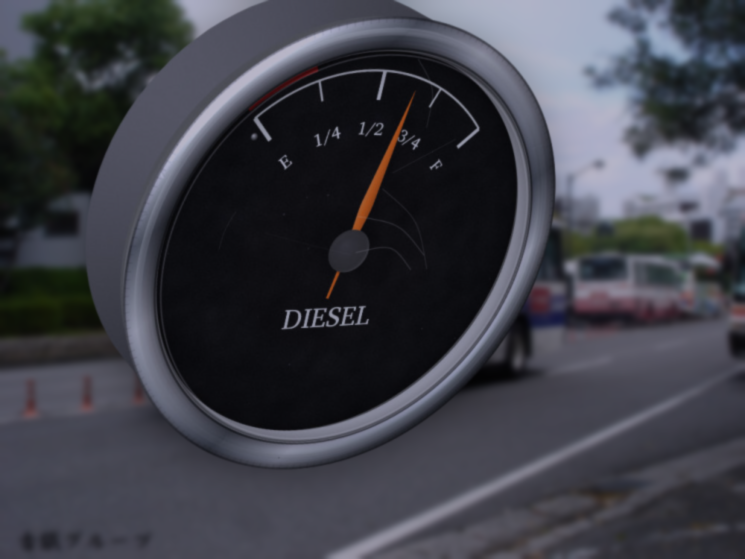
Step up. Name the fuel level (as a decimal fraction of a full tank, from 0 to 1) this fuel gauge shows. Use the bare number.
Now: 0.625
